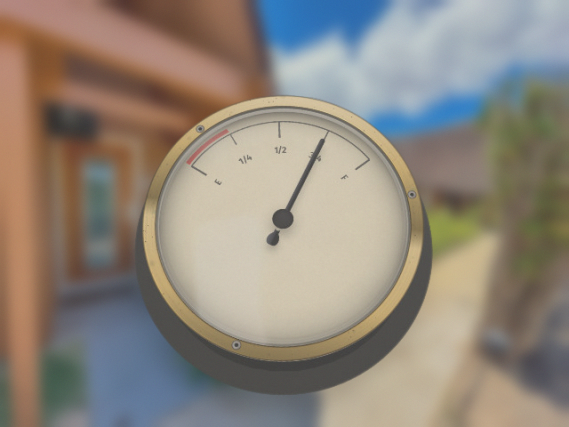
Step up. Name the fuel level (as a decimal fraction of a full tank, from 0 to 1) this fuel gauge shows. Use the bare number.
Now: 0.75
